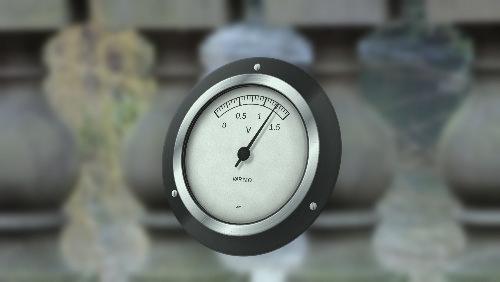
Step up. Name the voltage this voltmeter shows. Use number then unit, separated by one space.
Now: 1.25 V
